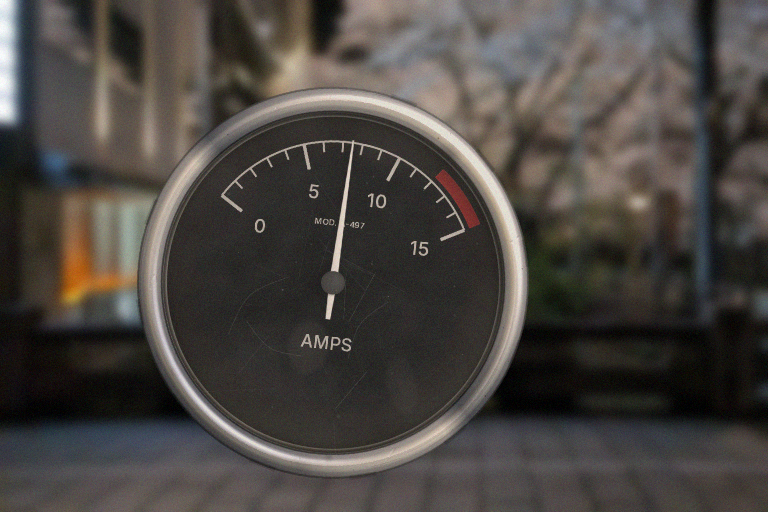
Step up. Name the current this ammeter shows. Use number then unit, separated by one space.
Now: 7.5 A
